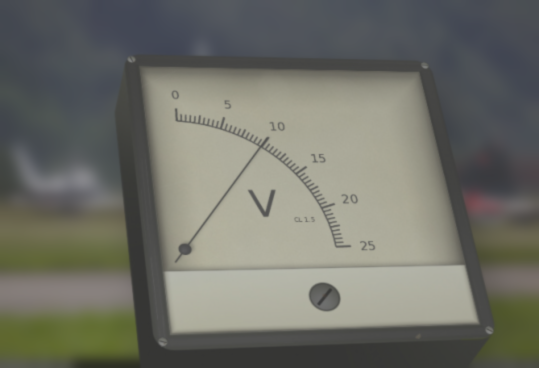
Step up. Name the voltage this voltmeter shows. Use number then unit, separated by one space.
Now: 10 V
